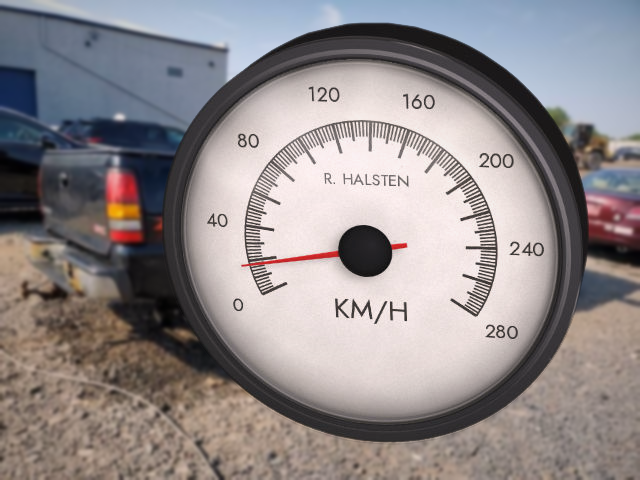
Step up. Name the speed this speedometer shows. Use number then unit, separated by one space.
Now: 20 km/h
